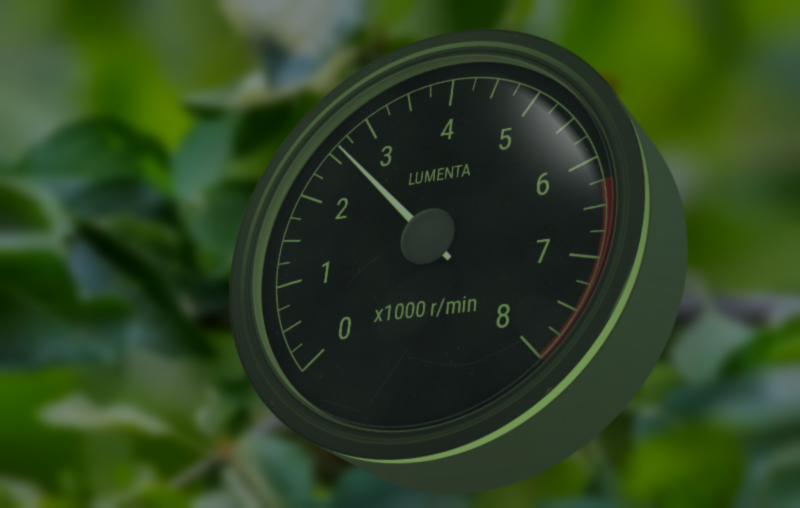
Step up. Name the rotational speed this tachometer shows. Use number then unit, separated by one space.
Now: 2625 rpm
